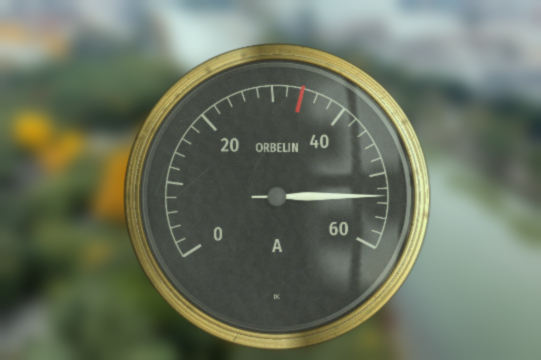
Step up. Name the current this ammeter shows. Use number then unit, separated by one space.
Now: 53 A
